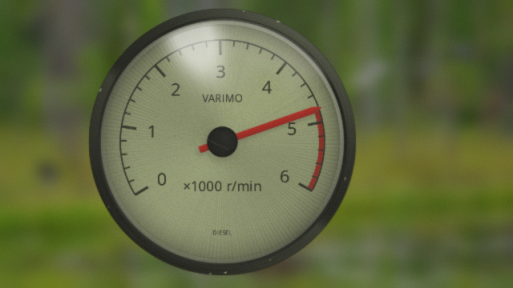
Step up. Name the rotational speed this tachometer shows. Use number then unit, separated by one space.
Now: 4800 rpm
